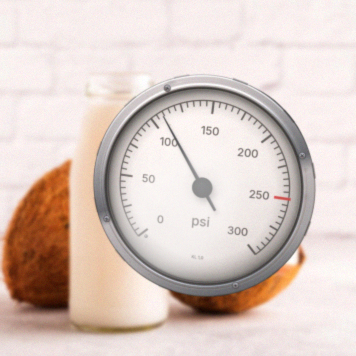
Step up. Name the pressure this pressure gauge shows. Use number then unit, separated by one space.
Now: 110 psi
